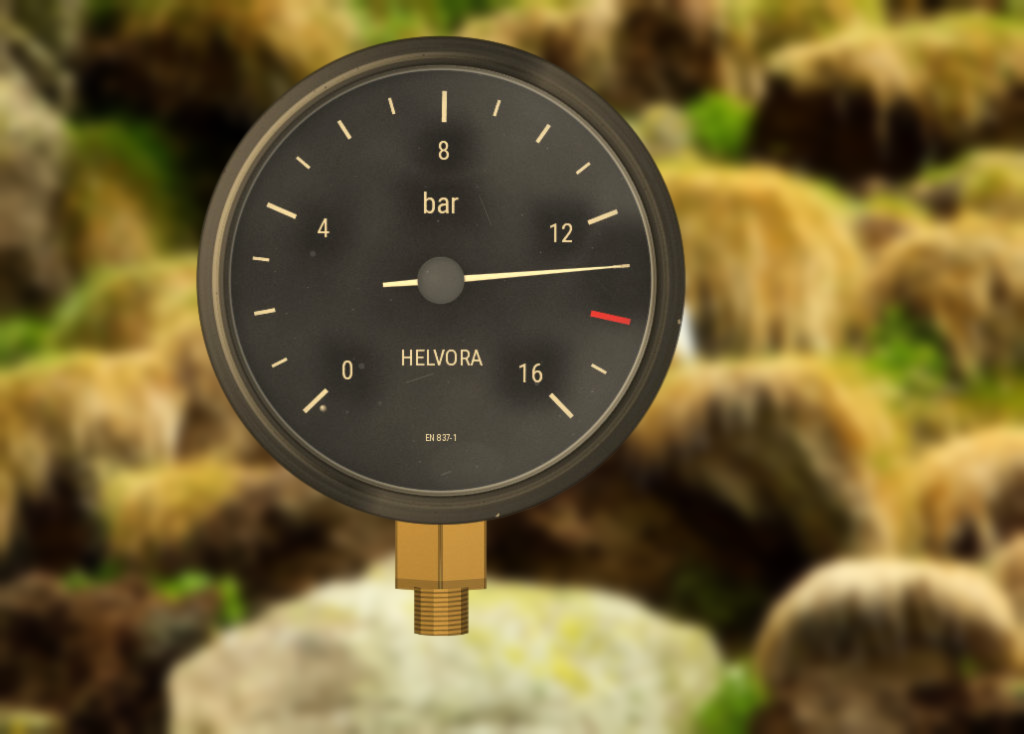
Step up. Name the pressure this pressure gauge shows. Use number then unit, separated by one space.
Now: 13 bar
